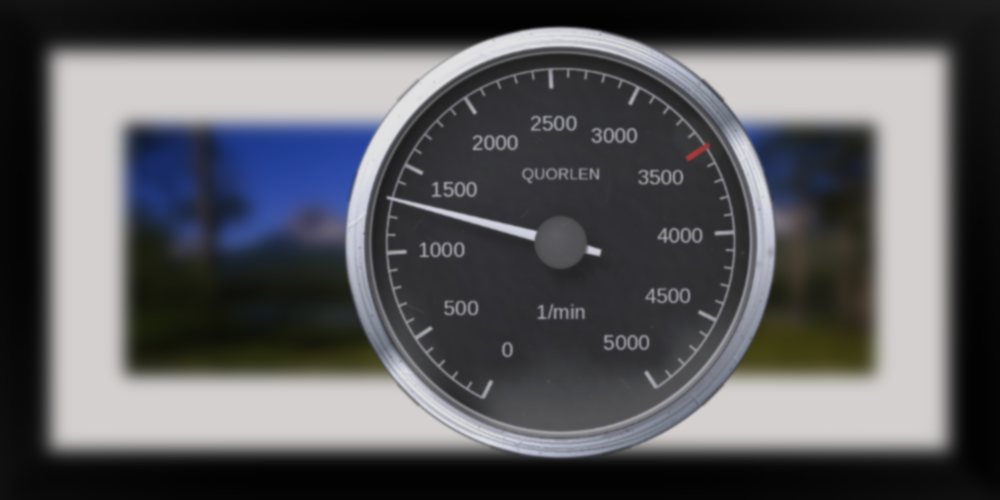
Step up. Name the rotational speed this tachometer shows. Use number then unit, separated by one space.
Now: 1300 rpm
